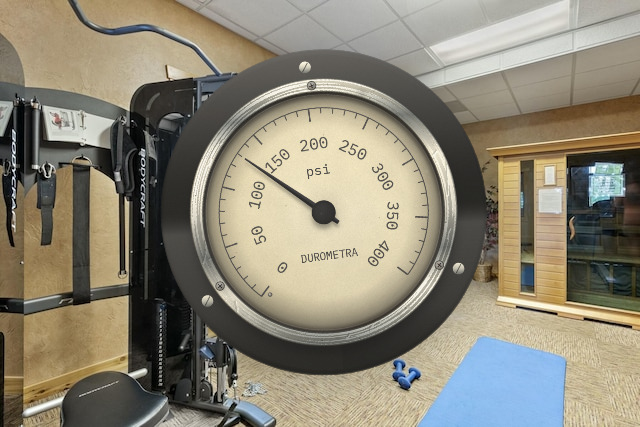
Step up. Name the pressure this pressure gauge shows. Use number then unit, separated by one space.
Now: 130 psi
